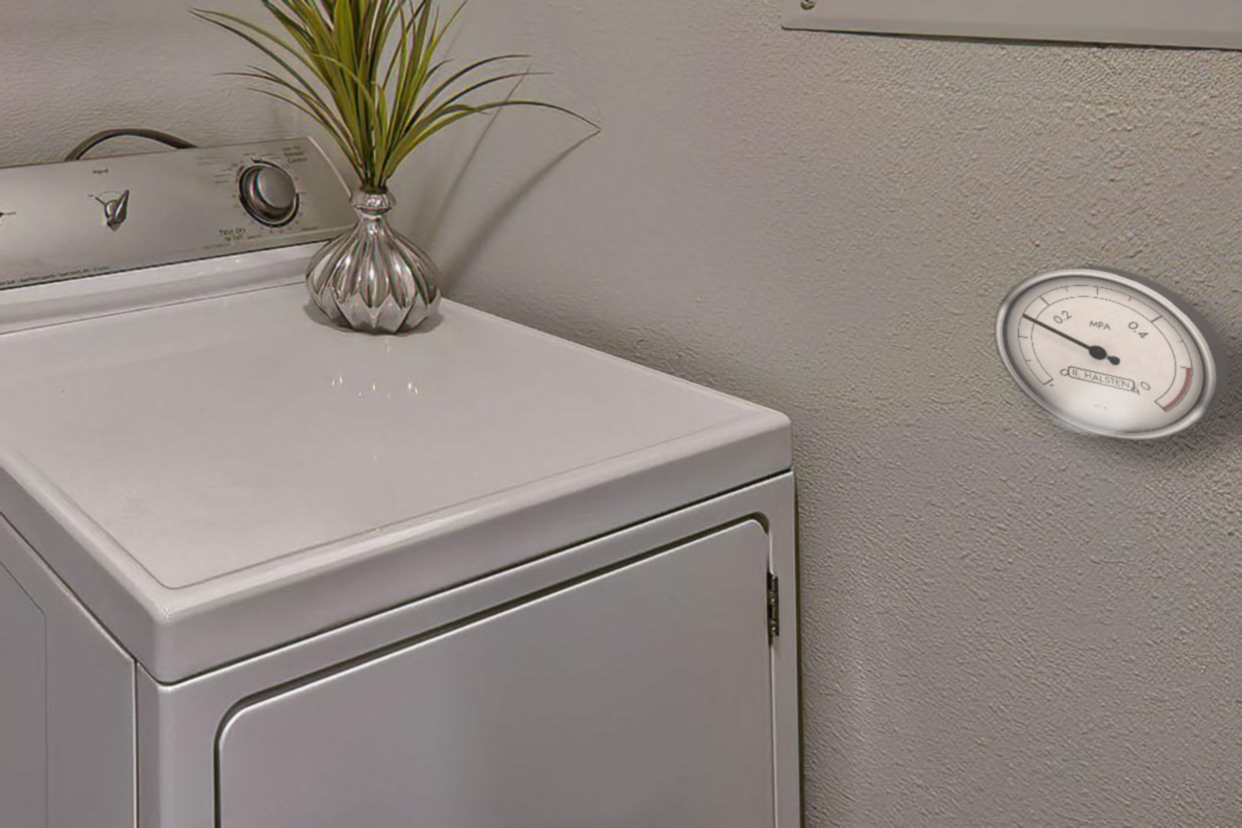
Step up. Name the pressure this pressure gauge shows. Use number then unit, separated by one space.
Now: 0.15 MPa
